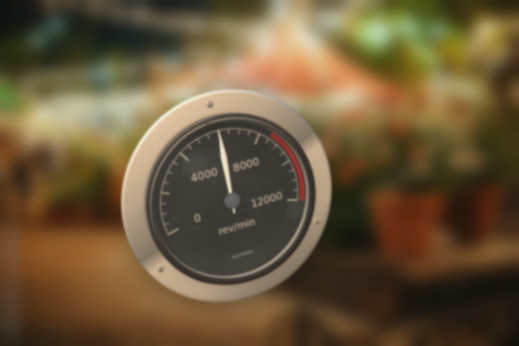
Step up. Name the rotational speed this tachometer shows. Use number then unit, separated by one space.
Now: 6000 rpm
